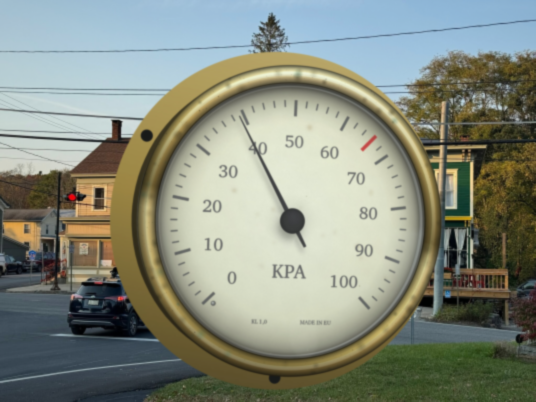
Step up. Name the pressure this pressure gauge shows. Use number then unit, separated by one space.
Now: 39 kPa
